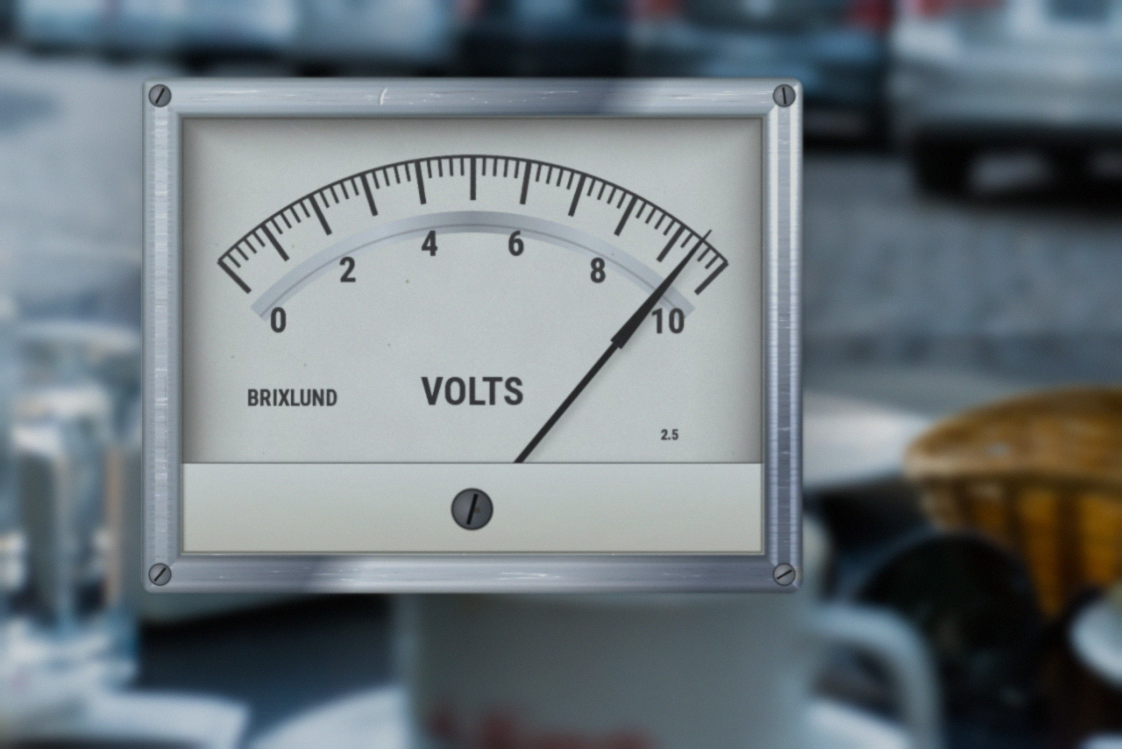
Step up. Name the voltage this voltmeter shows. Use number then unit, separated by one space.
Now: 9.4 V
